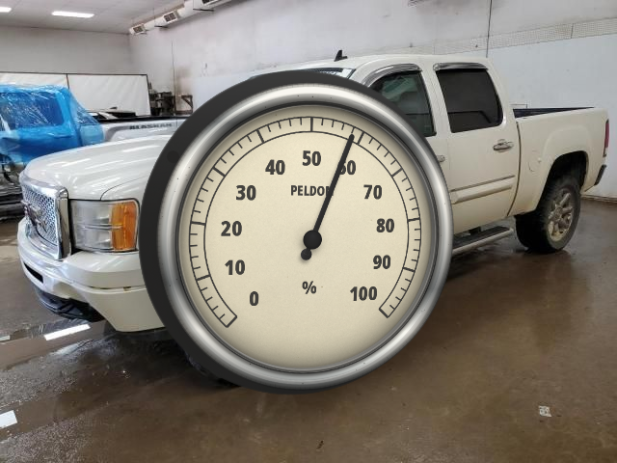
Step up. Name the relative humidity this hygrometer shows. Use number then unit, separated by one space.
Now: 58 %
